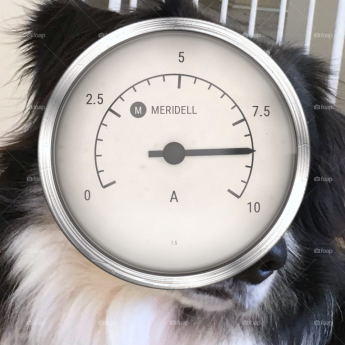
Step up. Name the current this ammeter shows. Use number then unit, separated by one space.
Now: 8.5 A
